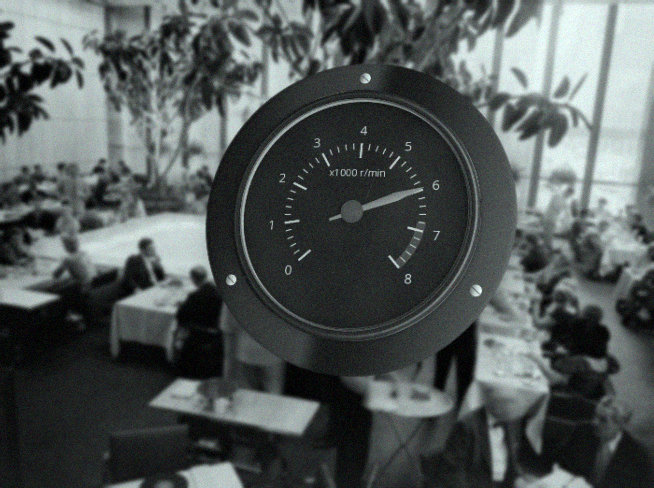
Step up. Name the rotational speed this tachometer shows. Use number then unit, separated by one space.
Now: 6000 rpm
